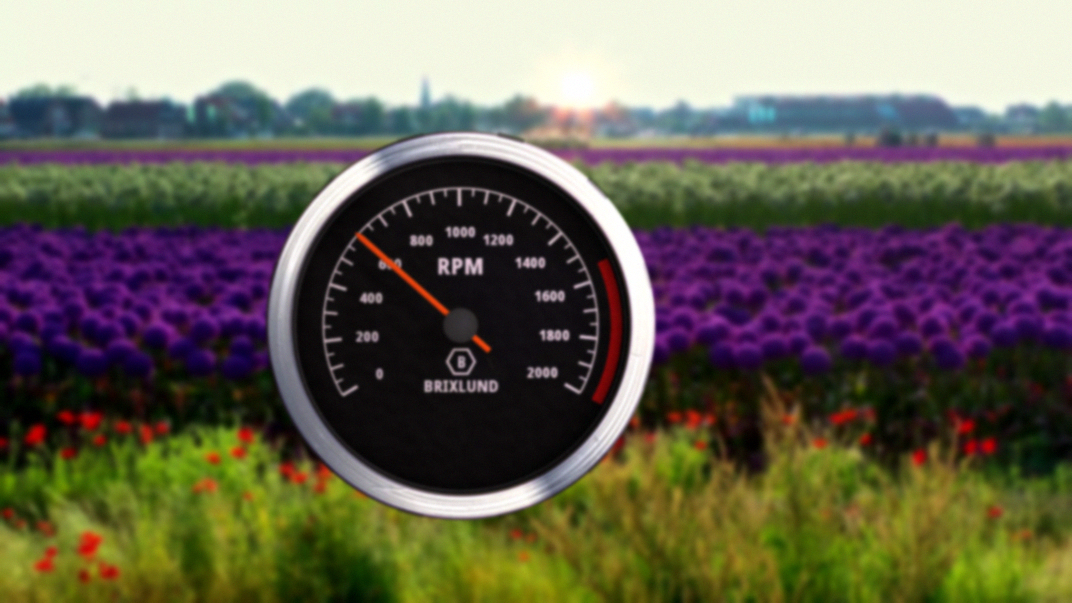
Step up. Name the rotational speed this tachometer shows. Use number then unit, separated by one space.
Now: 600 rpm
